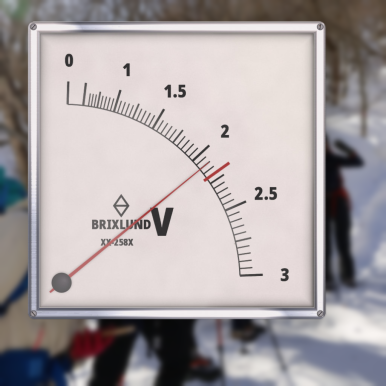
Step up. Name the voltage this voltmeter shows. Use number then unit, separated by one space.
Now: 2.1 V
